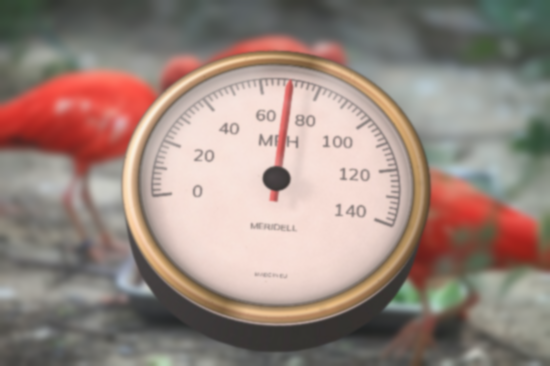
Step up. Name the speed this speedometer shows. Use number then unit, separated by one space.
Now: 70 mph
